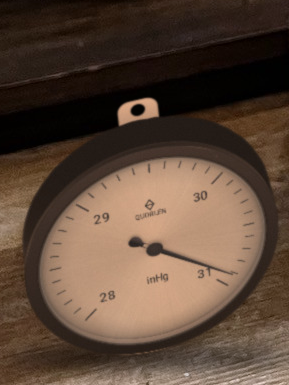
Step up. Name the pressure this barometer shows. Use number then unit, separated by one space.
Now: 30.9 inHg
